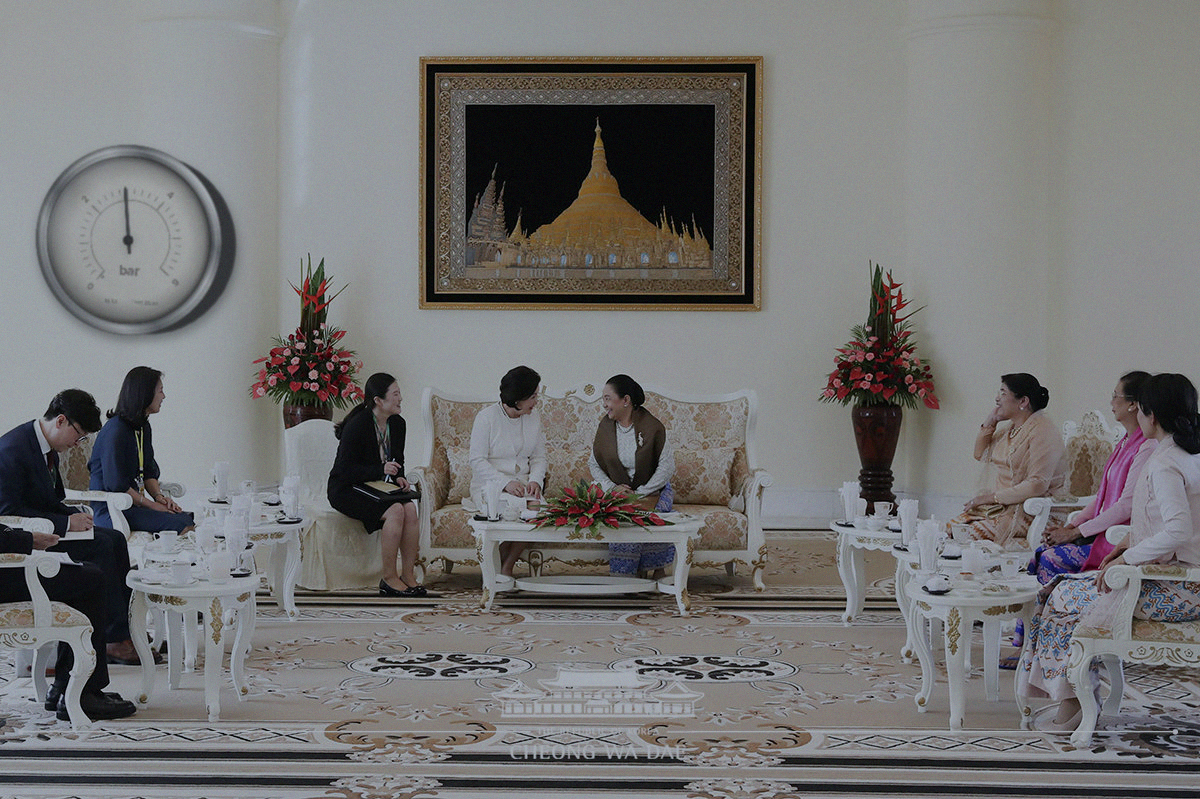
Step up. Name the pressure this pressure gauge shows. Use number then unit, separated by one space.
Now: 3 bar
